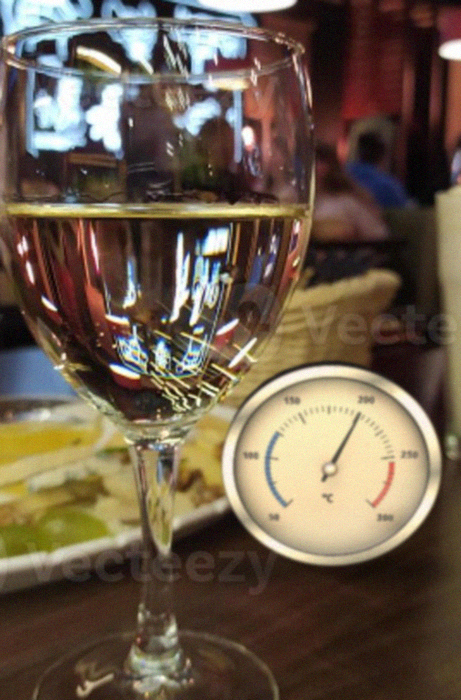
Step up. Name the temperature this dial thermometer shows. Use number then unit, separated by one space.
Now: 200 °C
